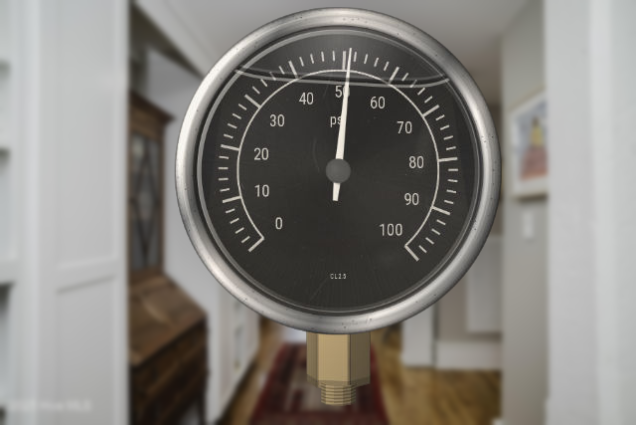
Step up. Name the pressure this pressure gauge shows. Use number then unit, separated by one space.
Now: 51 psi
